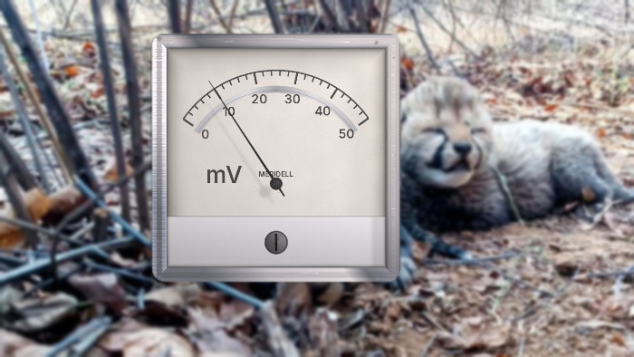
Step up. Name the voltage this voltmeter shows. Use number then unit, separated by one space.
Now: 10 mV
